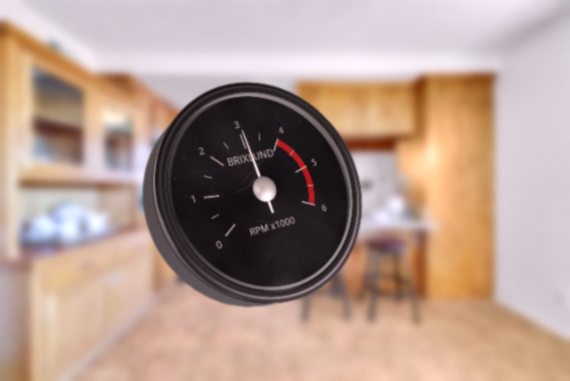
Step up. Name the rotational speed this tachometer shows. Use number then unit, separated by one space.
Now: 3000 rpm
